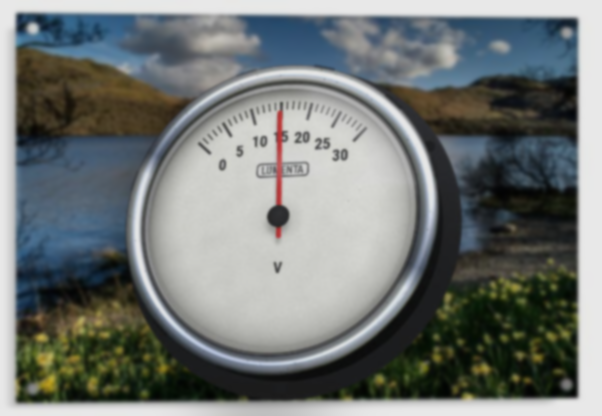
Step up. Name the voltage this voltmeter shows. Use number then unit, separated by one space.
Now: 15 V
